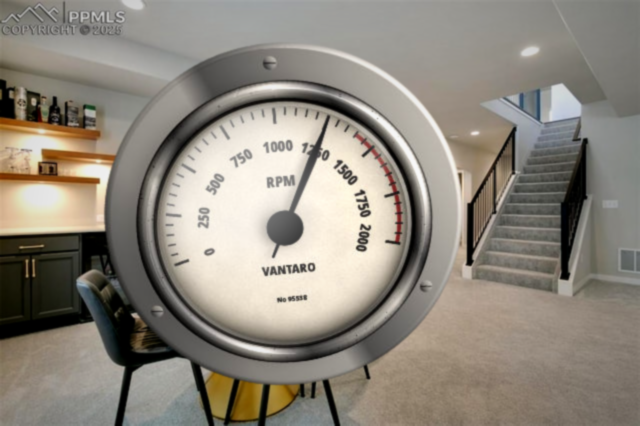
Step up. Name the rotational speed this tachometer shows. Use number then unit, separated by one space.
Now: 1250 rpm
